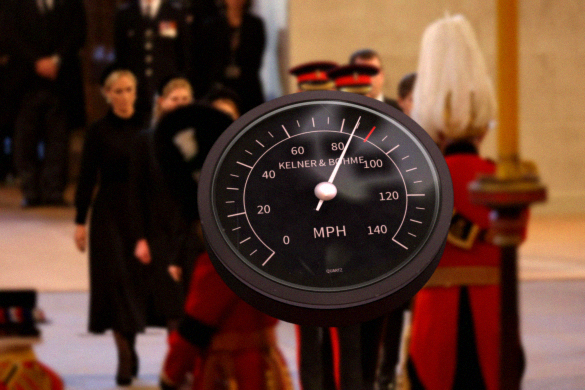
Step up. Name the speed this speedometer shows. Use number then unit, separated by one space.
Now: 85 mph
